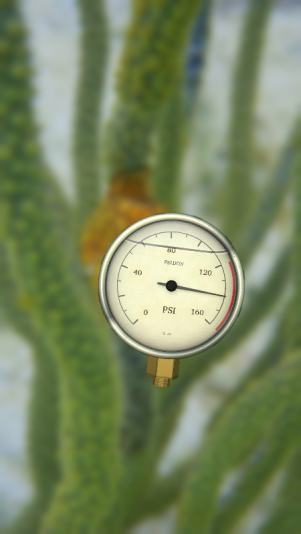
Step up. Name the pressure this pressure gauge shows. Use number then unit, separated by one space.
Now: 140 psi
